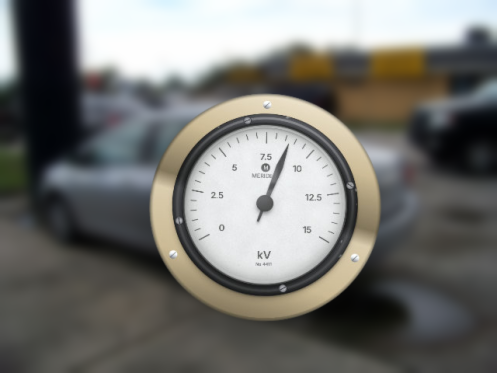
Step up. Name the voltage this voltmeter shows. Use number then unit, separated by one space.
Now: 8.75 kV
